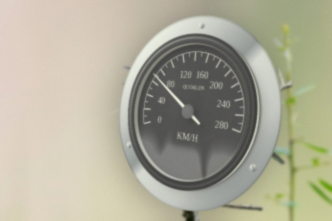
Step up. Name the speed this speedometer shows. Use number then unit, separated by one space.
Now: 70 km/h
